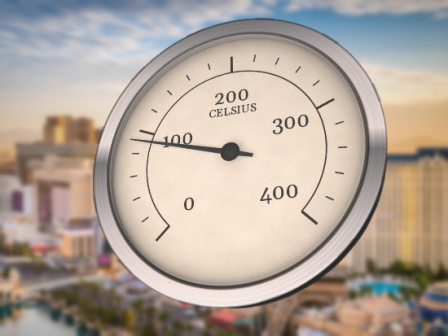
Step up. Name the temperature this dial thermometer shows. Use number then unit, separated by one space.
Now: 90 °C
